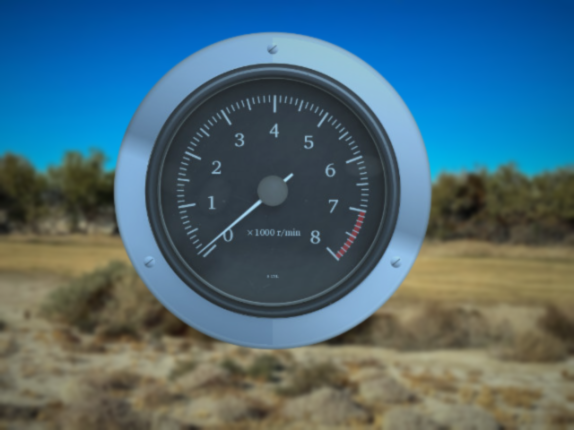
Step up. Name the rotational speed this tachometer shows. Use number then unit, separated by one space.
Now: 100 rpm
